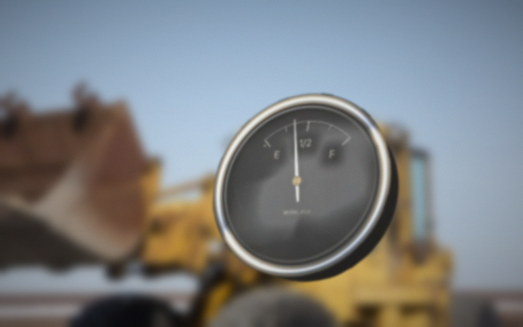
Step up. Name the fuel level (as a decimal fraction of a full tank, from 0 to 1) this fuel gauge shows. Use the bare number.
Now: 0.375
